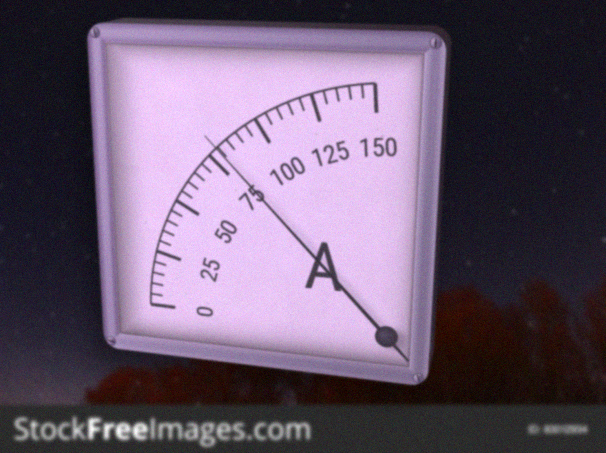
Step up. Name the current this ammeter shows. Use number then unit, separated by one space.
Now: 80 A
